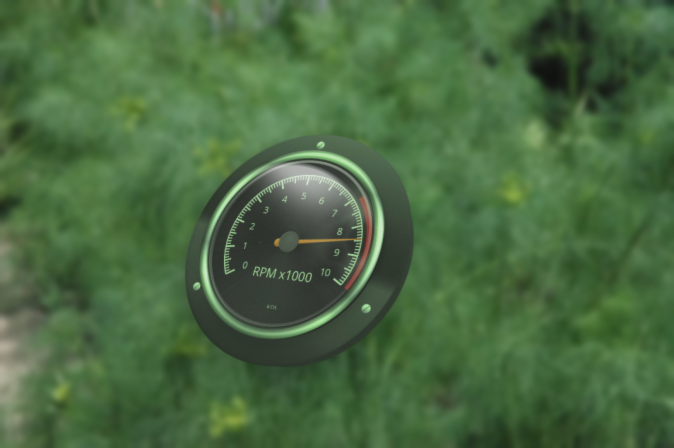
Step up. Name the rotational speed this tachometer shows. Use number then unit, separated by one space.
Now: 8500 rpm
